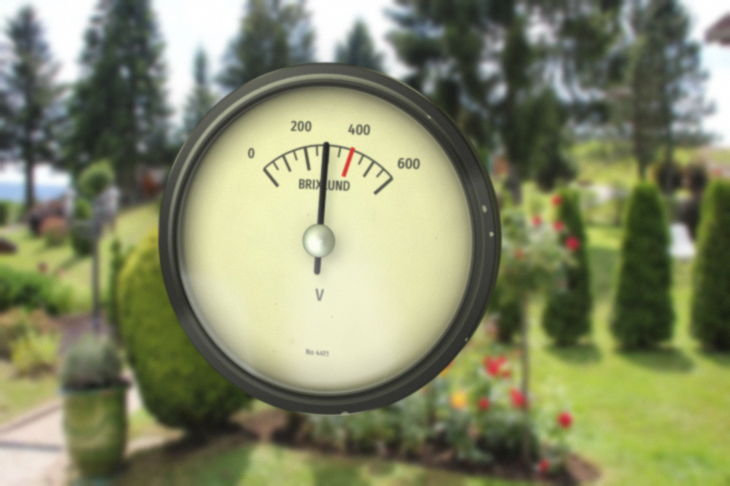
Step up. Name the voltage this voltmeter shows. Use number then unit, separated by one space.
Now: 300 V
